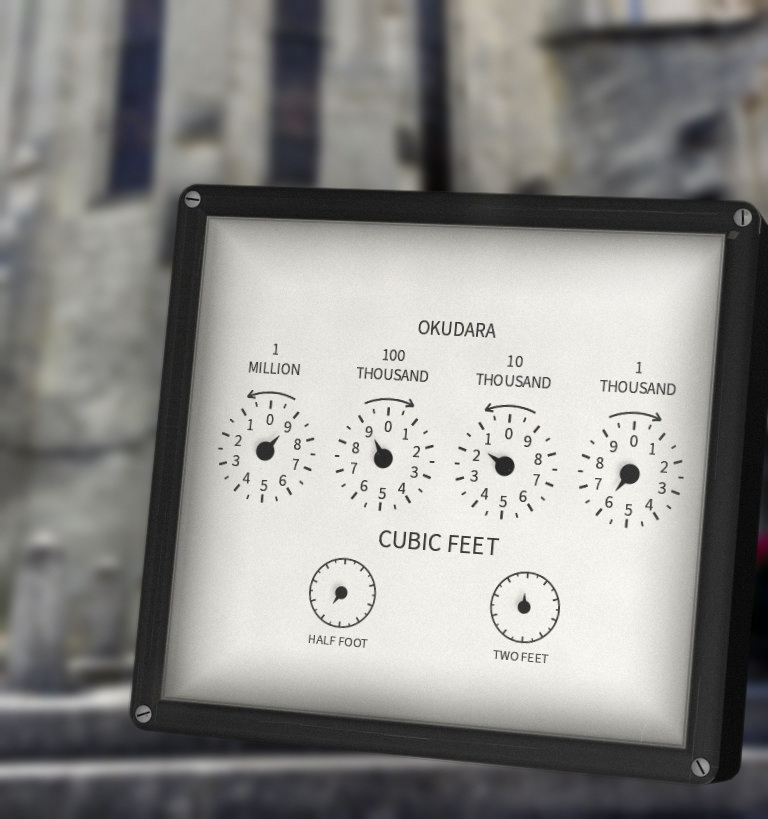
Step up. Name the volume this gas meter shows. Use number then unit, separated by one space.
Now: 891600 ft³
